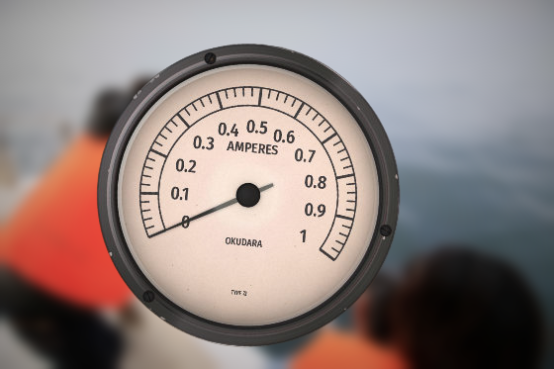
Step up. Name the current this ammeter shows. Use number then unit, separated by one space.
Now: 0 A
